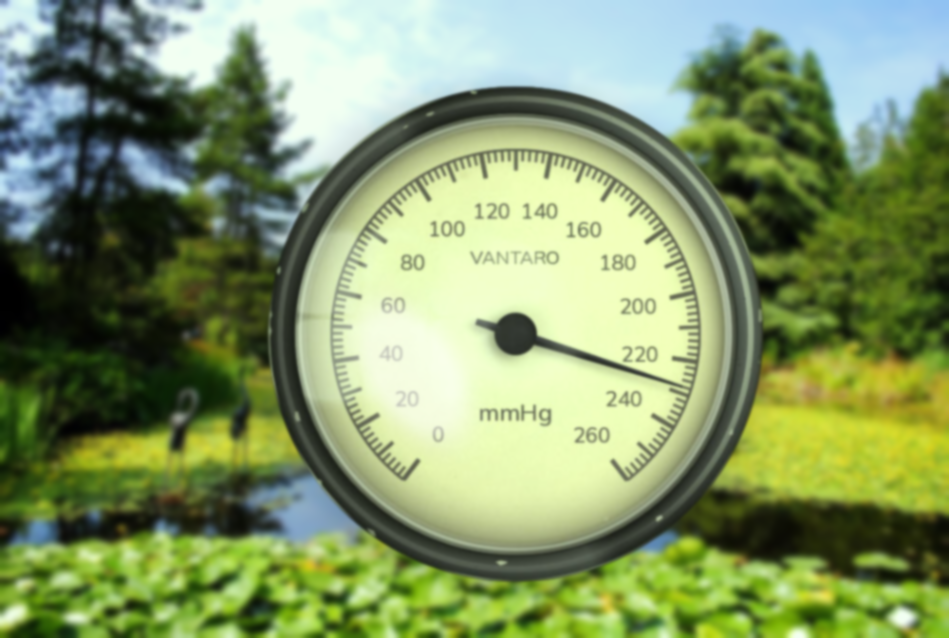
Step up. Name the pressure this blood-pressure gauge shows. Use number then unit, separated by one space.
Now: 228 mmHg
